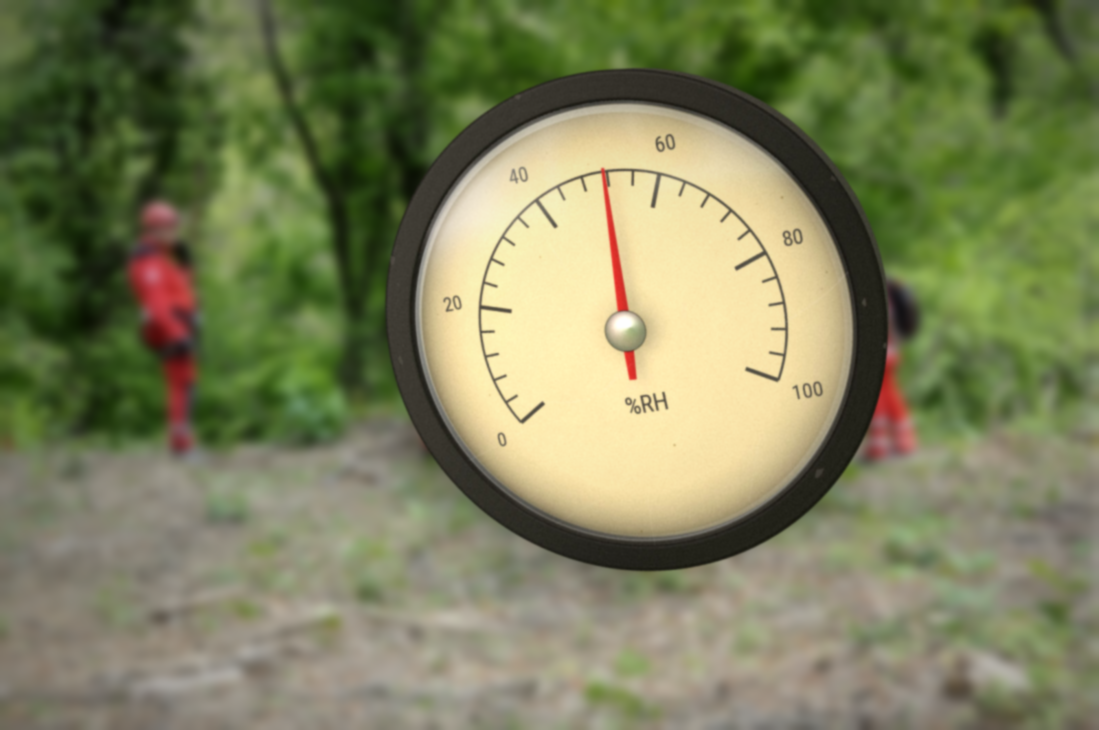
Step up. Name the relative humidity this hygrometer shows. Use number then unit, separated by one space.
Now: 52 %
